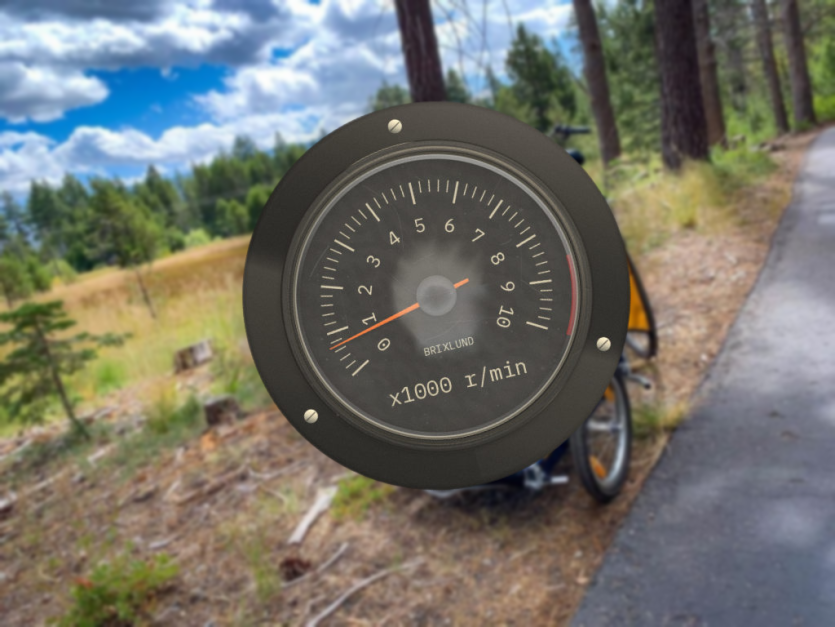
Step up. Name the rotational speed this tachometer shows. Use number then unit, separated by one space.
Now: 700 rpm
